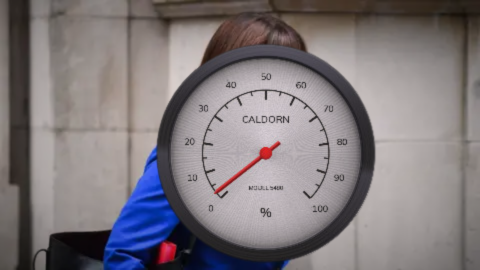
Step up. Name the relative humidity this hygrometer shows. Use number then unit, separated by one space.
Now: 2.5 %
